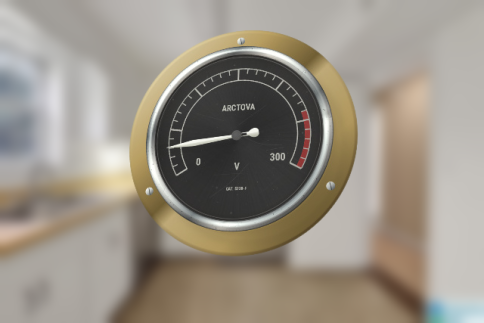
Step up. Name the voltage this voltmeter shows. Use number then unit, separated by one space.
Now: 30 V
